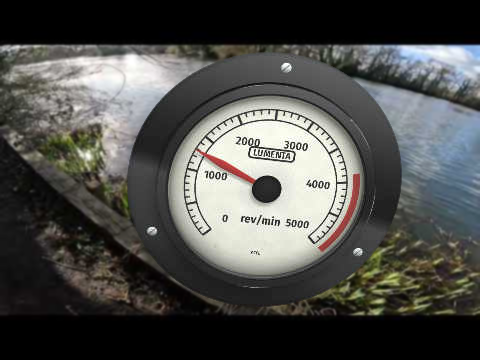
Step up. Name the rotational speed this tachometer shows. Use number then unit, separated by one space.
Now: 1300 rpm
